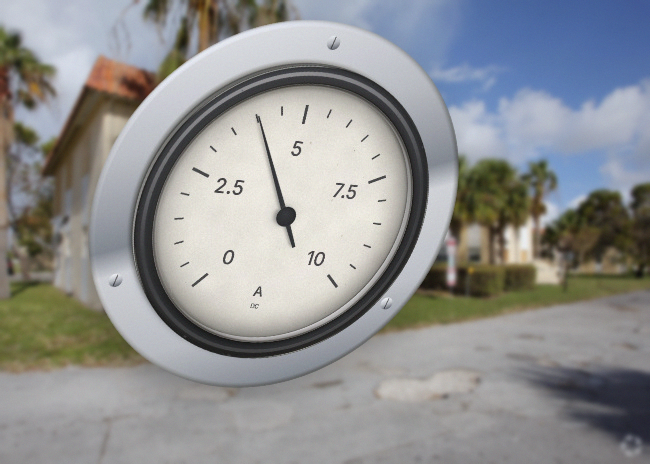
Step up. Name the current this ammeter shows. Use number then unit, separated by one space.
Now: 4 A
